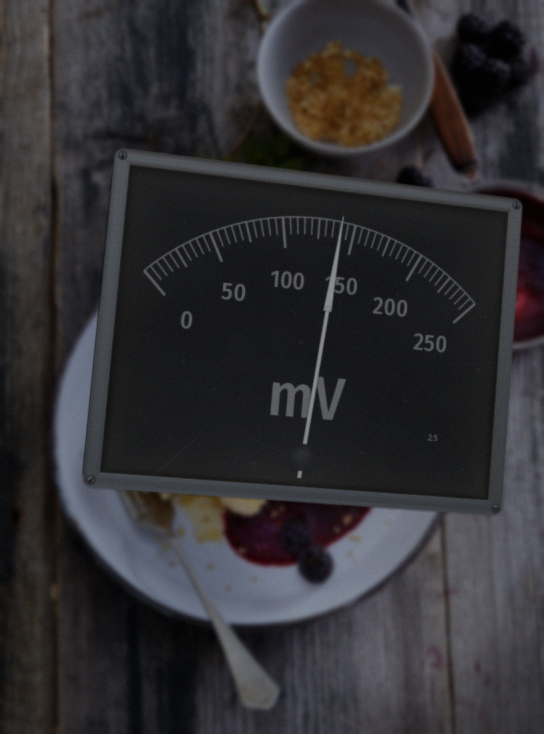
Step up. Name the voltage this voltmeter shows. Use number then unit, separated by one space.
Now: 140 mV
